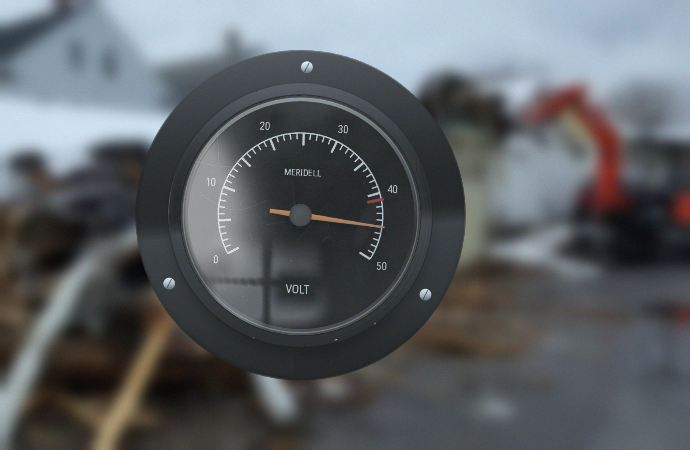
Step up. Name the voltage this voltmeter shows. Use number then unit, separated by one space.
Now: 45 V
